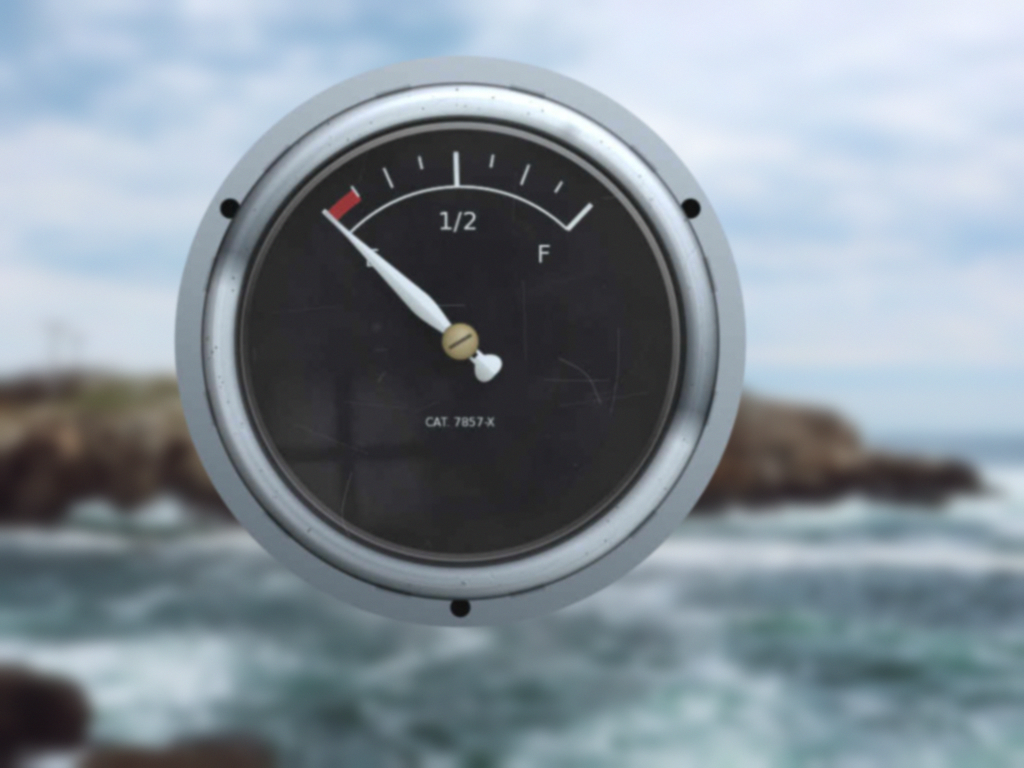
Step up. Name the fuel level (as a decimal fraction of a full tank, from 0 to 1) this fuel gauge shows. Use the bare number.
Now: 0
